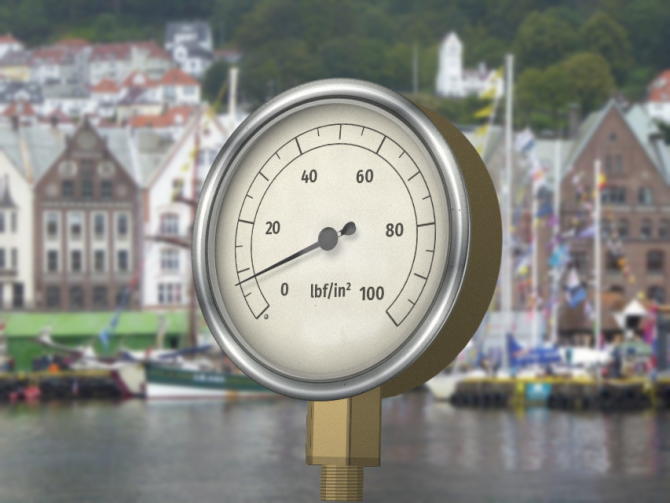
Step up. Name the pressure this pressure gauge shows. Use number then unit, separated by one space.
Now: 7.5 psi
